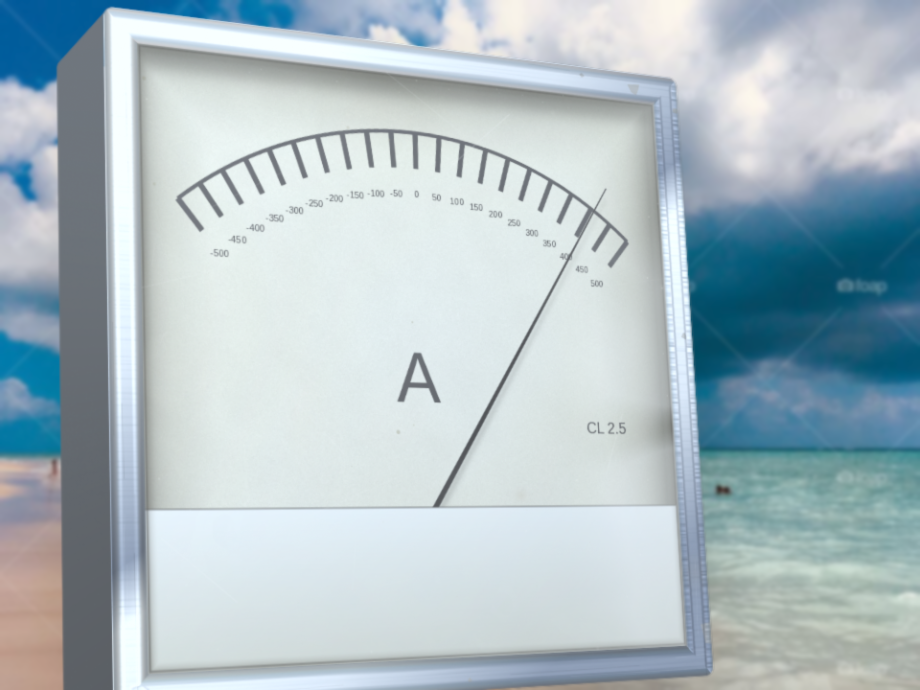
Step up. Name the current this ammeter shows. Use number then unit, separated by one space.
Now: 400 A
